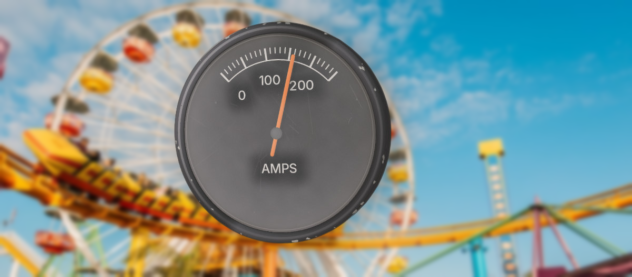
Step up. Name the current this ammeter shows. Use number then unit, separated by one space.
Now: 160 A
